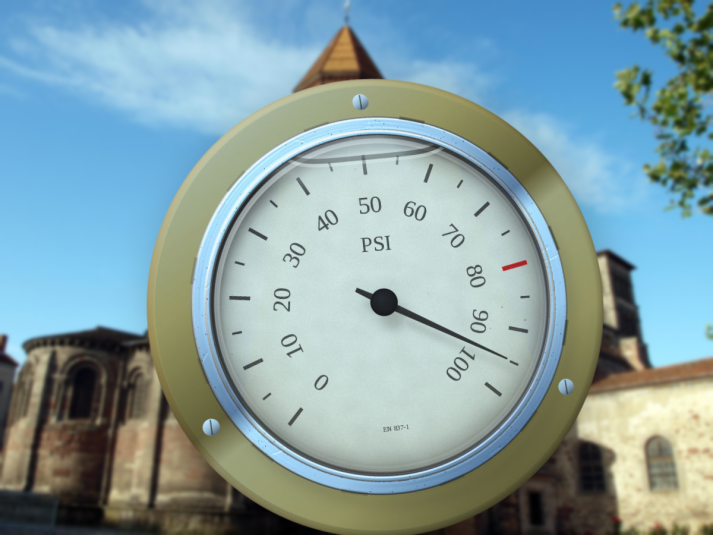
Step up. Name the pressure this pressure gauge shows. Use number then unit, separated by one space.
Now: 95 psi
